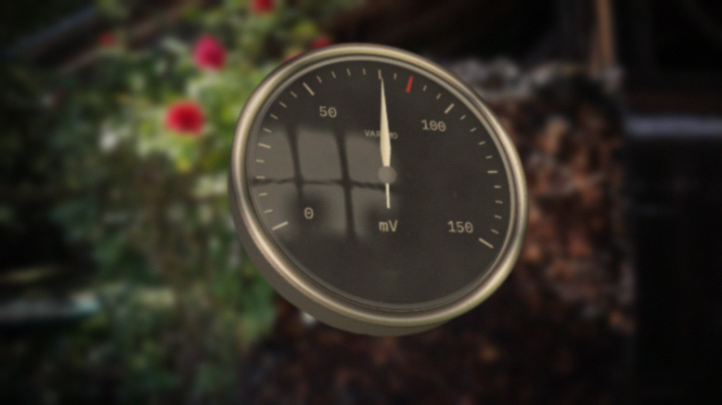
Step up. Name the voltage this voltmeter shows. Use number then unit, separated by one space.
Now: 75 mV
